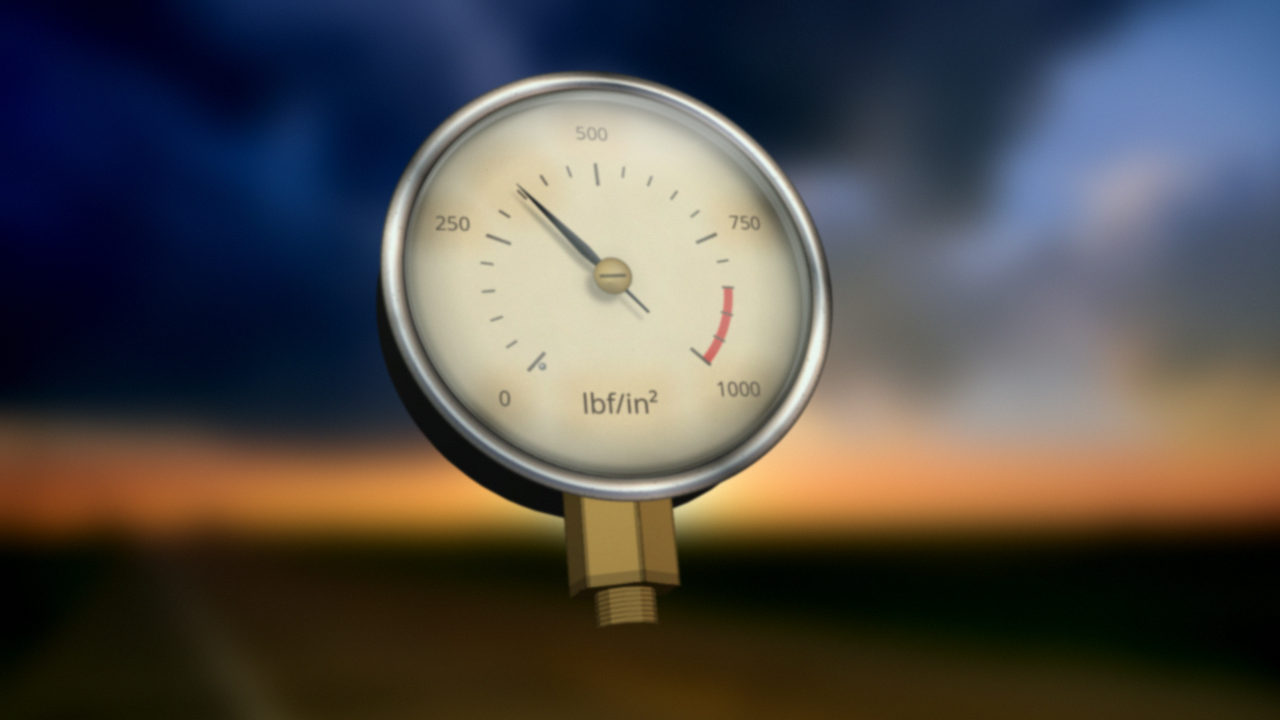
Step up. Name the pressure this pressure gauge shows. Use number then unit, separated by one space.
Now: 350 psi
